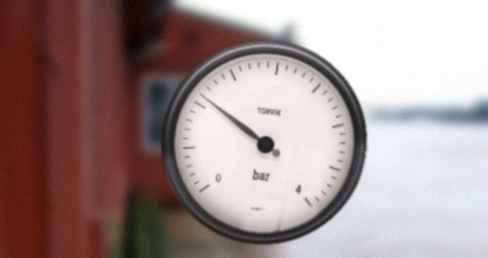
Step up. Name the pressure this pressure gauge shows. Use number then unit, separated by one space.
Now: 1.1 bar
